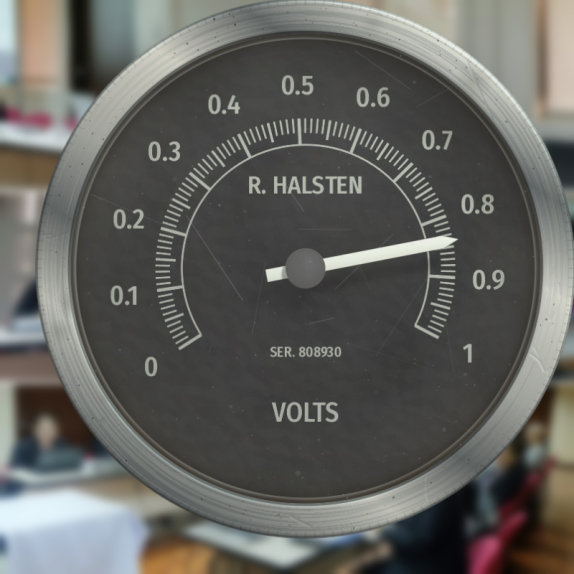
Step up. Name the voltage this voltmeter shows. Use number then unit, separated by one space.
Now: 0.84 V
